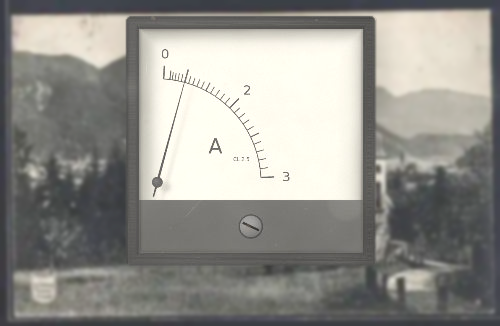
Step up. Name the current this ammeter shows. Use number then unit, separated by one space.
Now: 1 A
